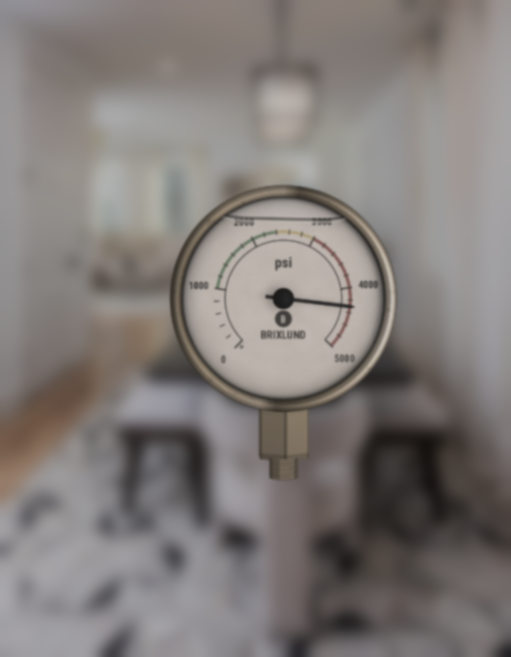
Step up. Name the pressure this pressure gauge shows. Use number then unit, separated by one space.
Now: 4300 psi
